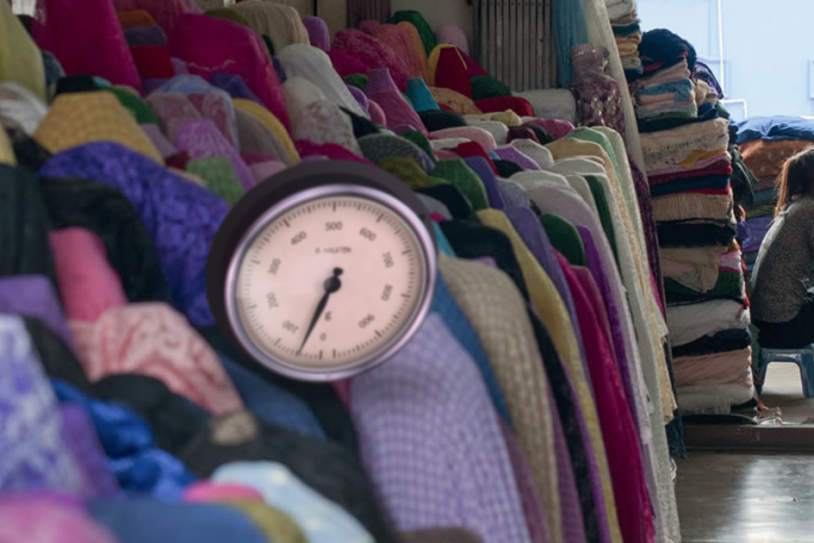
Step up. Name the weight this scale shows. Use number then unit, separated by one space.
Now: 50 g
